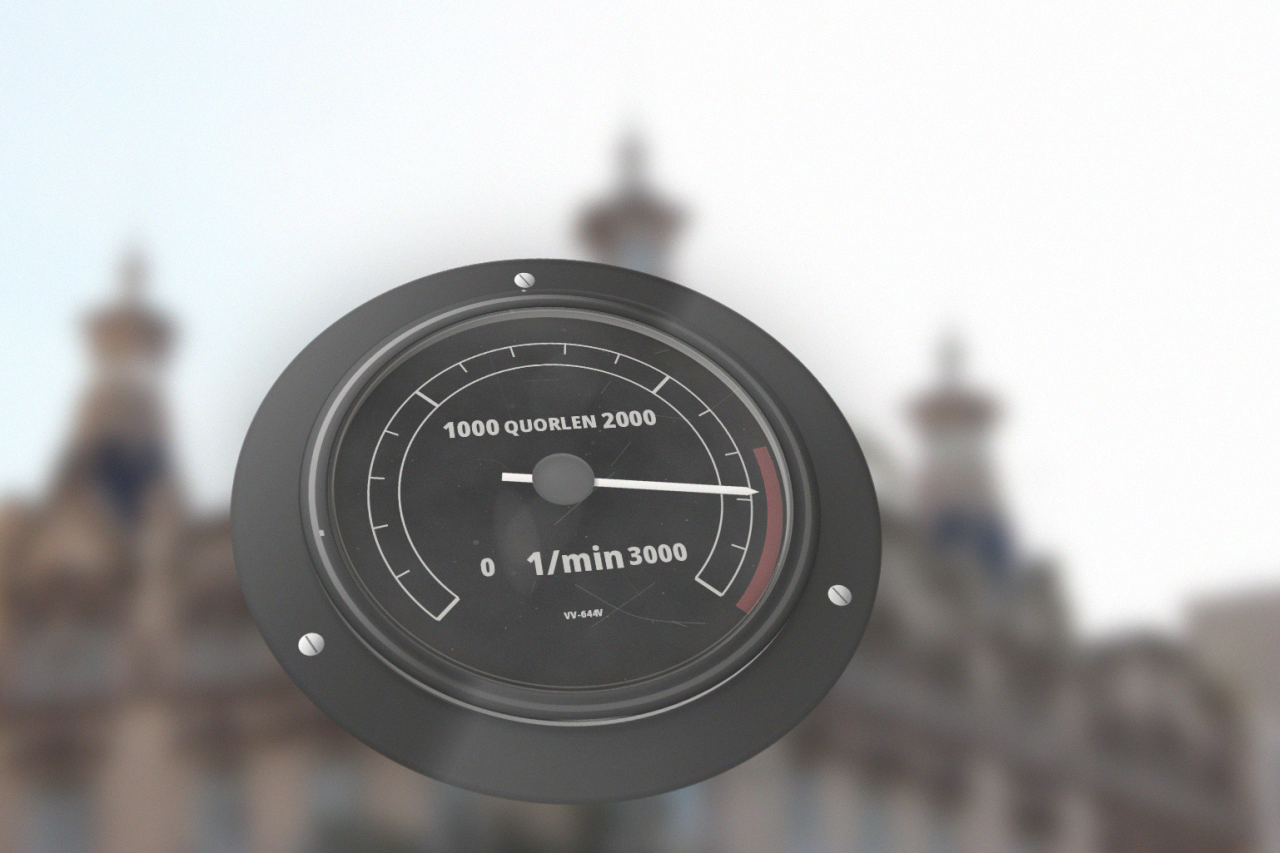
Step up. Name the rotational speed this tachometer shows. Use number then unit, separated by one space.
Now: 2600 rpm
